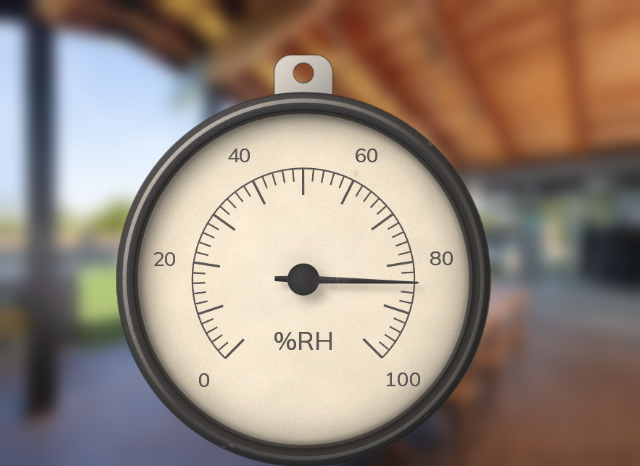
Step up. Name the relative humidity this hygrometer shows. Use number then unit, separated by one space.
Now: 84 %
